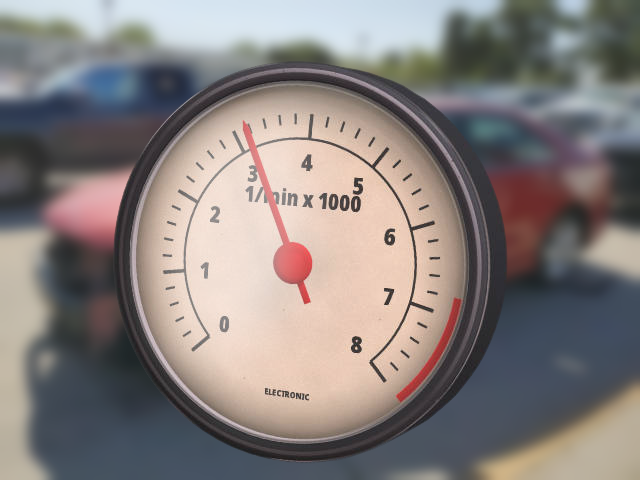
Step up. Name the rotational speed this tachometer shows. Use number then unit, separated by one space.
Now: 3200 rpm
